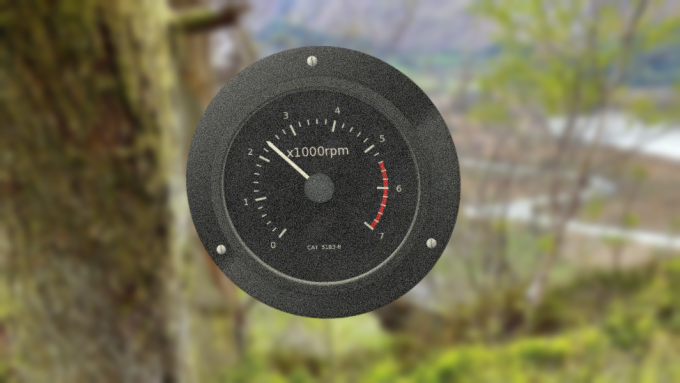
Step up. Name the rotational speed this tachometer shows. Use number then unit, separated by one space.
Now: 2400 rpm
